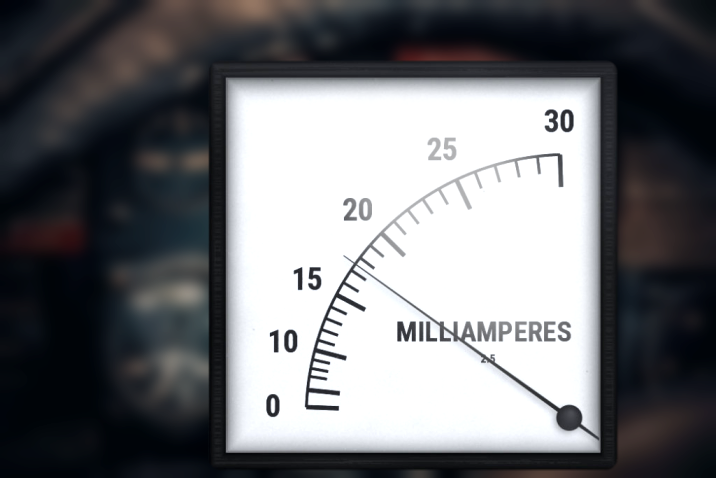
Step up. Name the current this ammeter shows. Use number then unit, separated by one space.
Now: 17.5 mA
